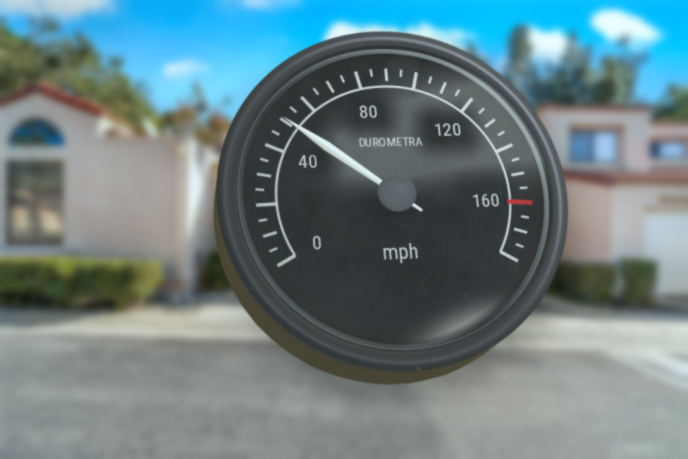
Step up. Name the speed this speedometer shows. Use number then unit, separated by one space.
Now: 50 mph
